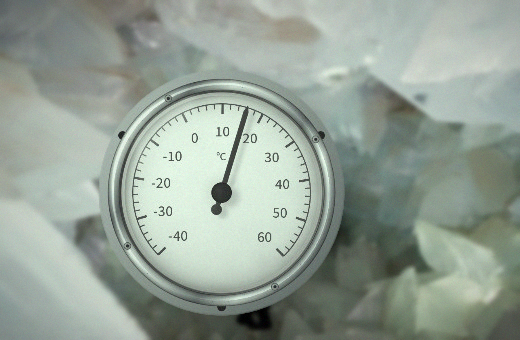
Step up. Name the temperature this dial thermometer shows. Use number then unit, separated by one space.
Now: 16 °C
